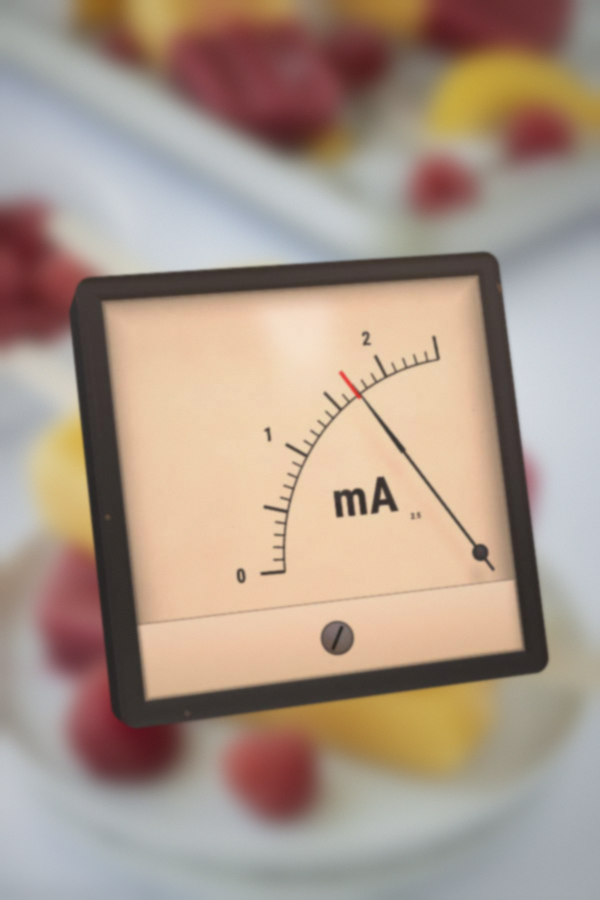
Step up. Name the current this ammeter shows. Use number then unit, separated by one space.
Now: 1.7 mA
